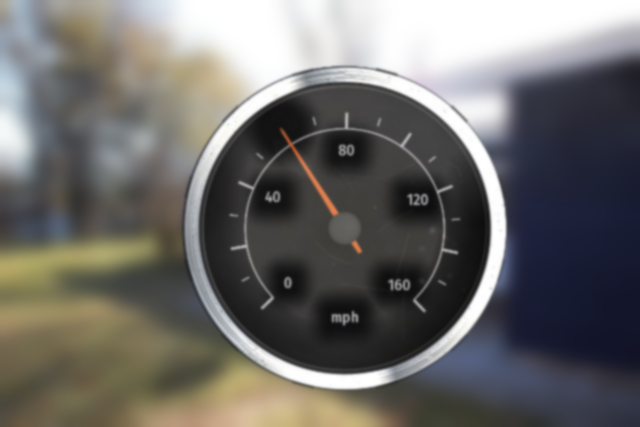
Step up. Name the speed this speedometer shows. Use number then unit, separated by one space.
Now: 60 mph
